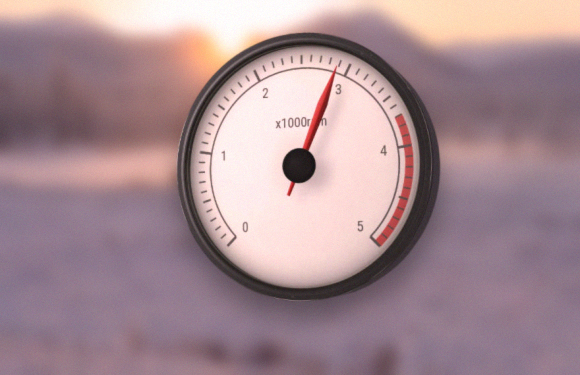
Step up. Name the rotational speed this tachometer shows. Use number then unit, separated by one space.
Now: 2900 rpm
